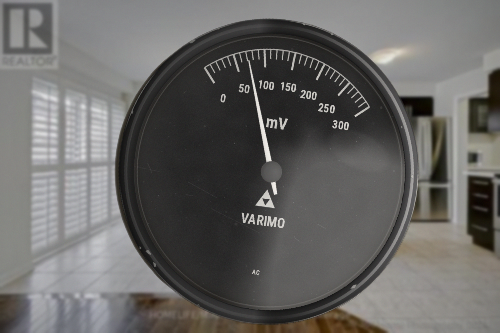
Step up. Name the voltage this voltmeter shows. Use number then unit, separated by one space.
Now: 70 mV
